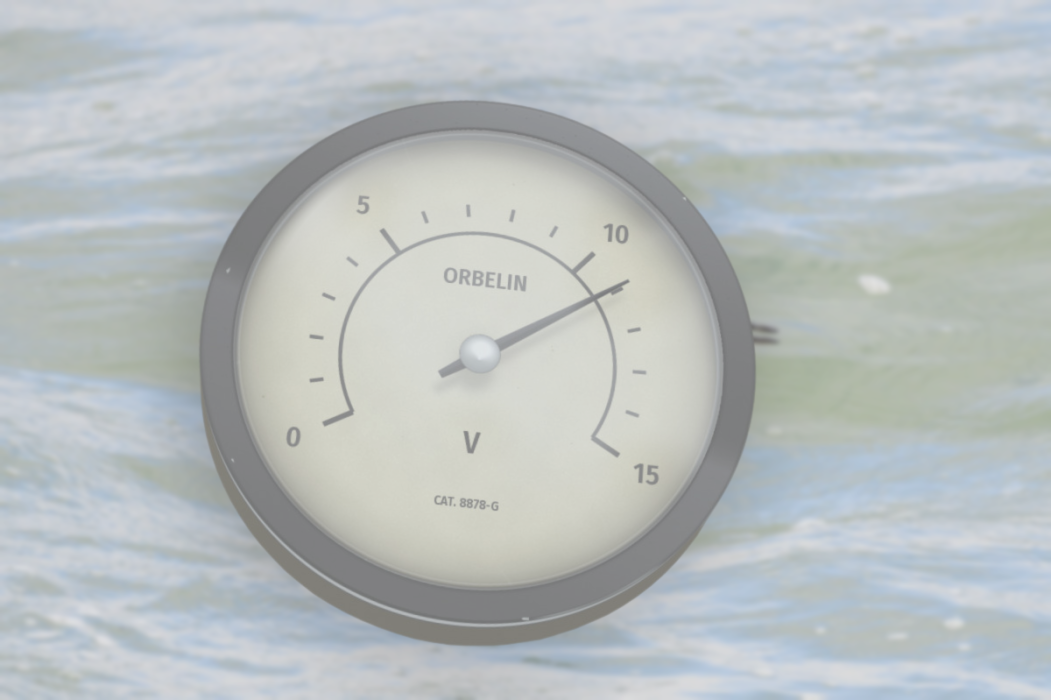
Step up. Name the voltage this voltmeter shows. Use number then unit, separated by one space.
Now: 11 V
